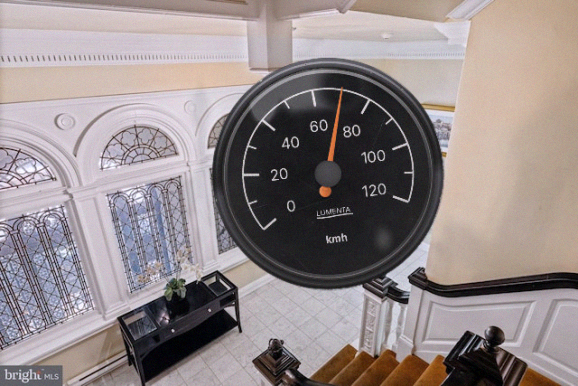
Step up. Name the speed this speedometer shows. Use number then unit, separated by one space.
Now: 70 km/h
